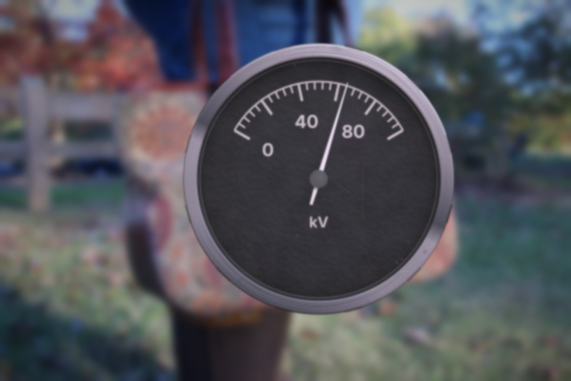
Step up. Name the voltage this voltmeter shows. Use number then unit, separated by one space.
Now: 64 kV
